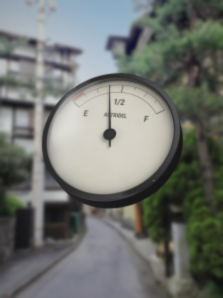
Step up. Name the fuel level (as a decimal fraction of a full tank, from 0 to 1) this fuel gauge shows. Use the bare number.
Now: 0.375
